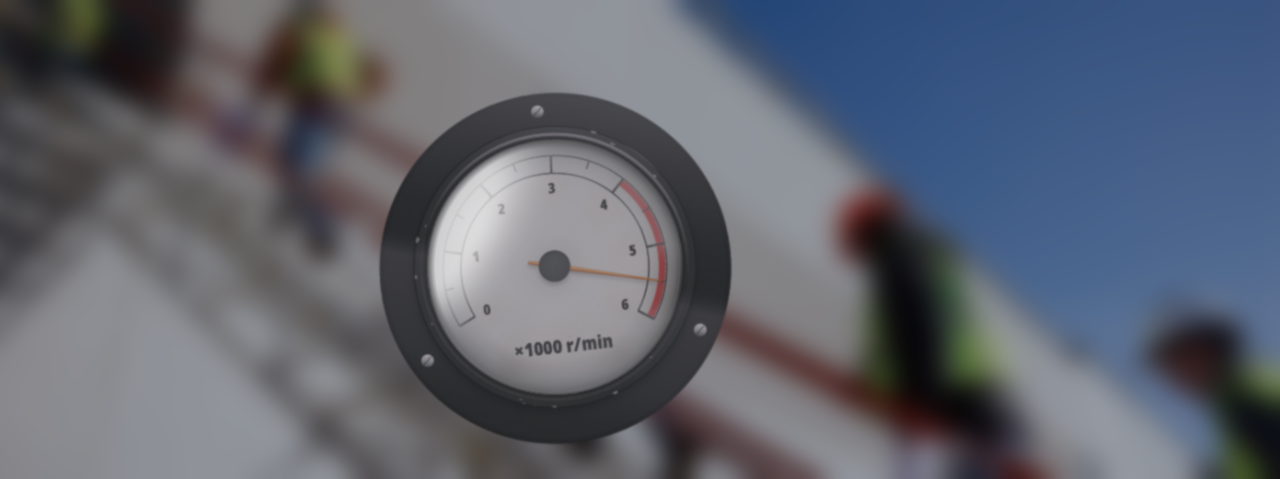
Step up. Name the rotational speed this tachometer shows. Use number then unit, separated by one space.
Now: 5500 rpm
